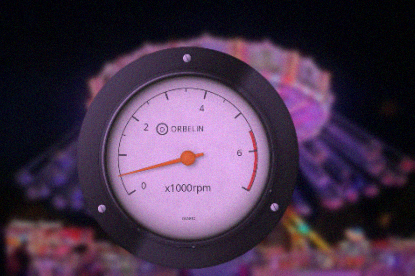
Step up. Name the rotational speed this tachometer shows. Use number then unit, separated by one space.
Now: 500 rpm
